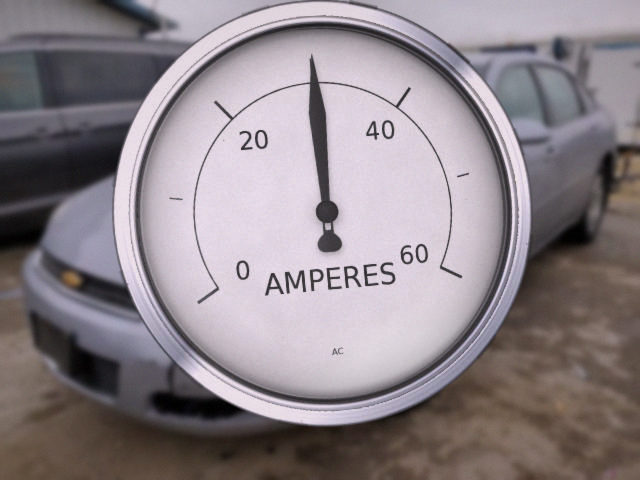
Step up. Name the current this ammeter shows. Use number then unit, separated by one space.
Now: 30 A
